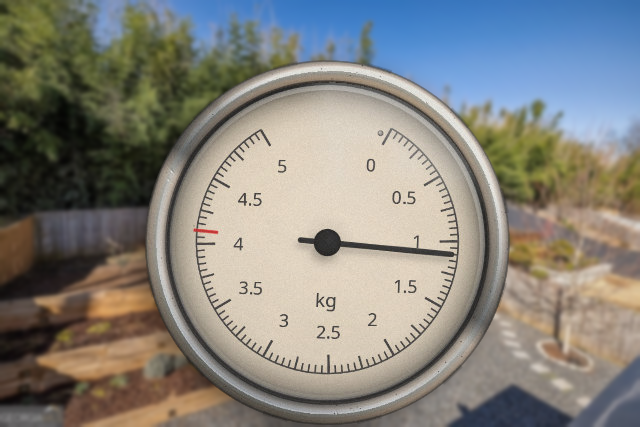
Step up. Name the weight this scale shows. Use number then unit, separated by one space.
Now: 1.1 kg
